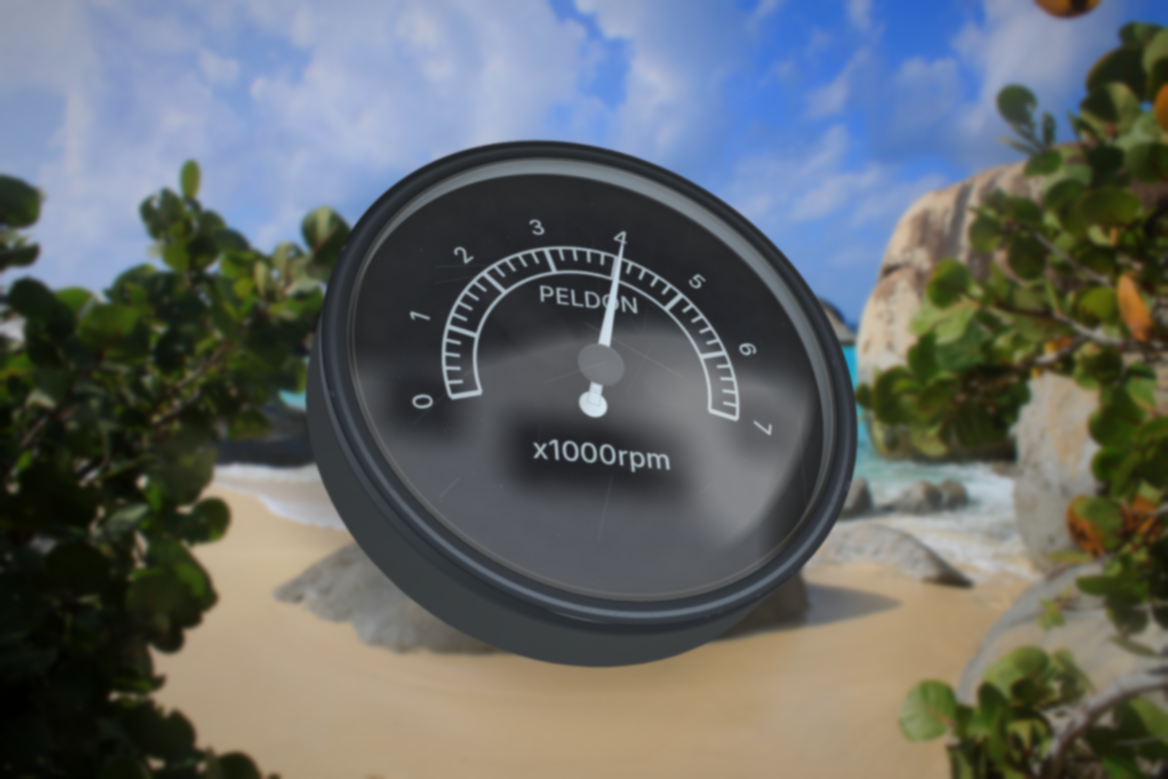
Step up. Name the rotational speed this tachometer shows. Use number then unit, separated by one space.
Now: 4000 rpm
